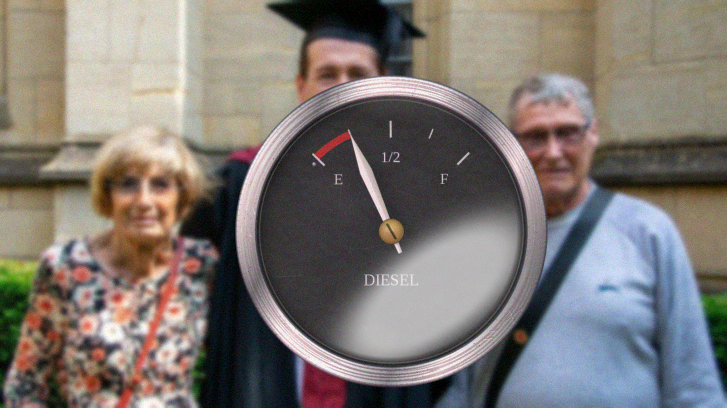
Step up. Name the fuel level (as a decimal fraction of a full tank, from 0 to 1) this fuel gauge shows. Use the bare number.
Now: 0.25
